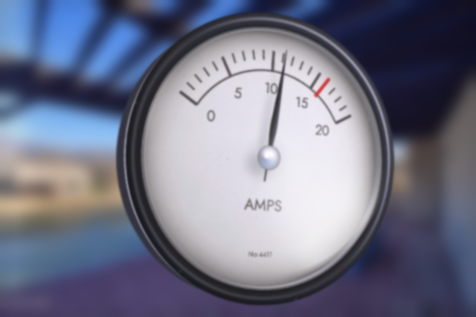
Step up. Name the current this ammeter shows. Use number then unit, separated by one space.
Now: 11 A
